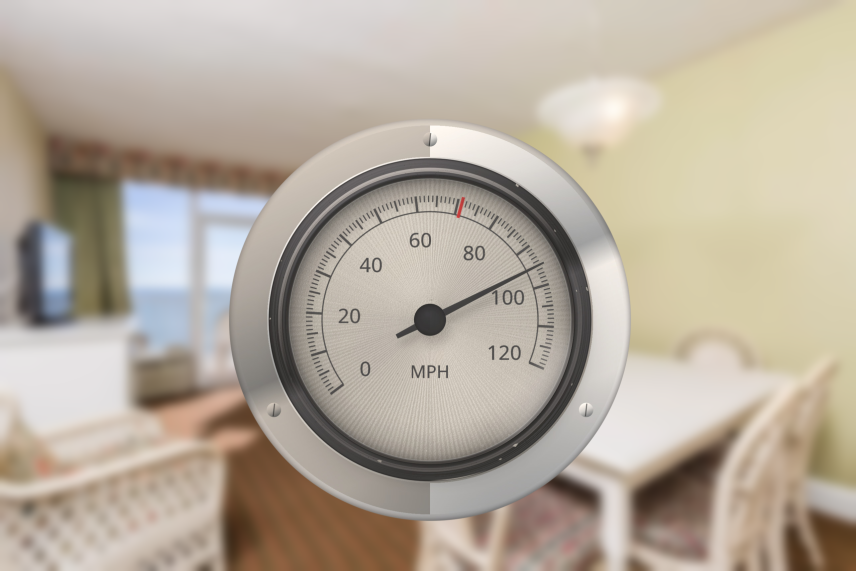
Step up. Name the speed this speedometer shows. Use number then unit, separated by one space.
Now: 95 mph
